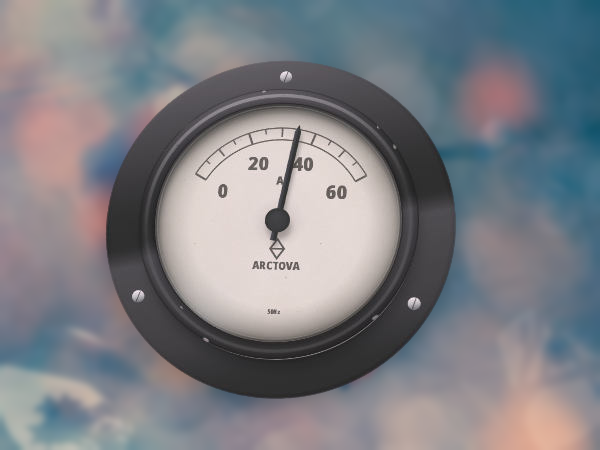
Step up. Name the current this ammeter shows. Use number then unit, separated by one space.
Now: 35 A
